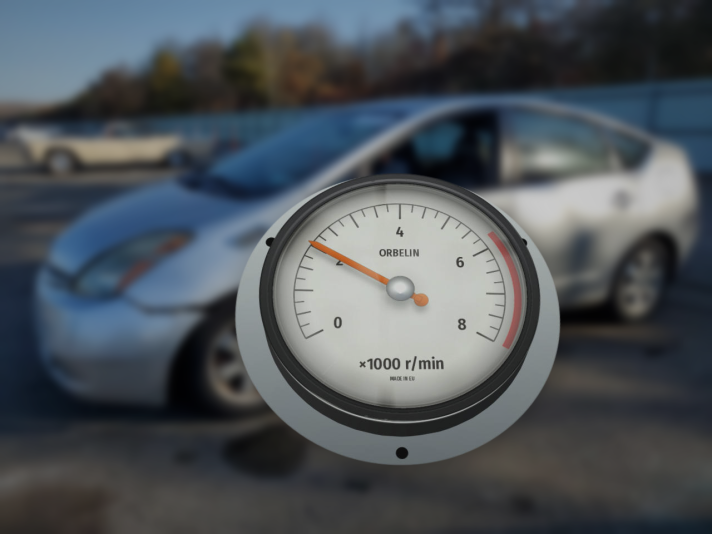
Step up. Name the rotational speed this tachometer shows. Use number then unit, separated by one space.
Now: 2000 rpm
